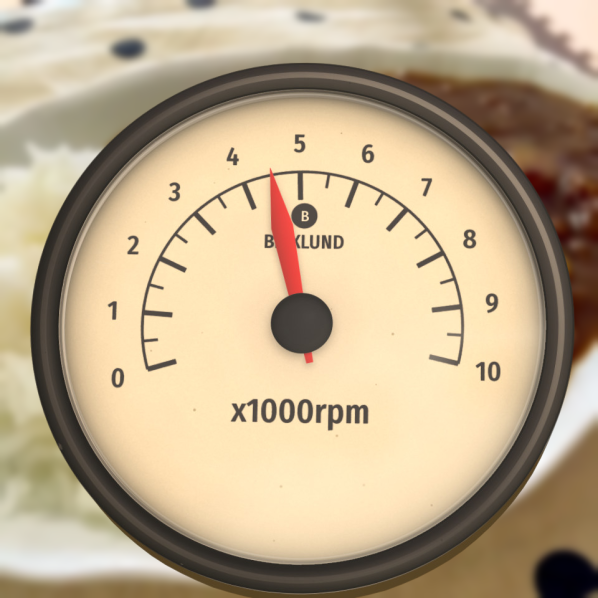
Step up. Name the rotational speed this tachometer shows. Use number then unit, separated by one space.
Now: 4500 rpm
